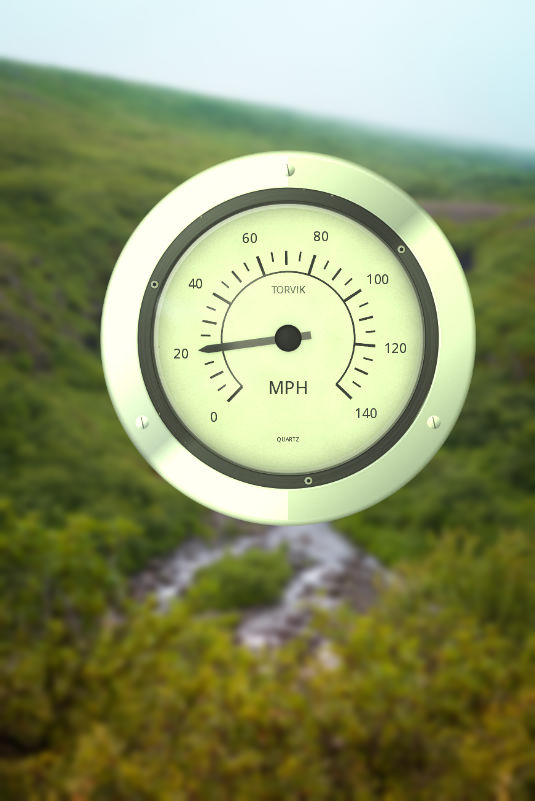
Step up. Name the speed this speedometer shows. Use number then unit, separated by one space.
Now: 20 mph
